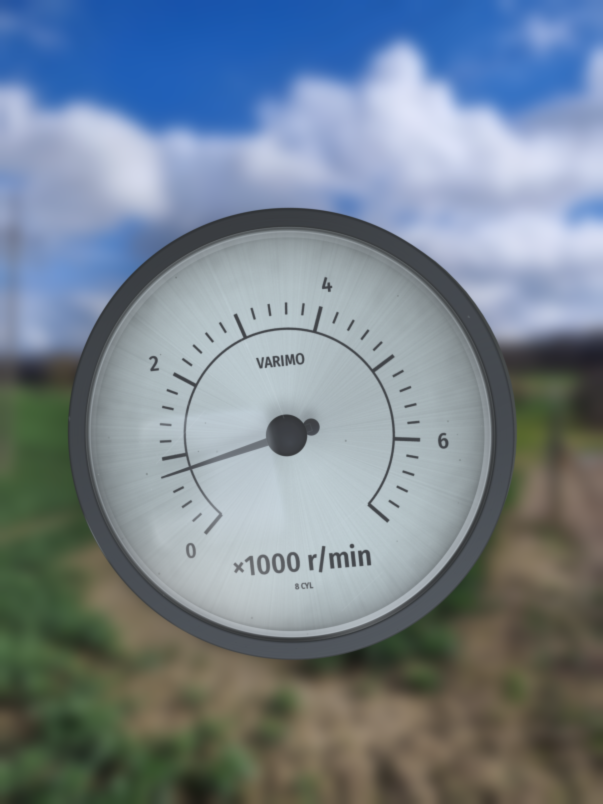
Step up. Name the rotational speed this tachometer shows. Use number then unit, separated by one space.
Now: 800 rpm
